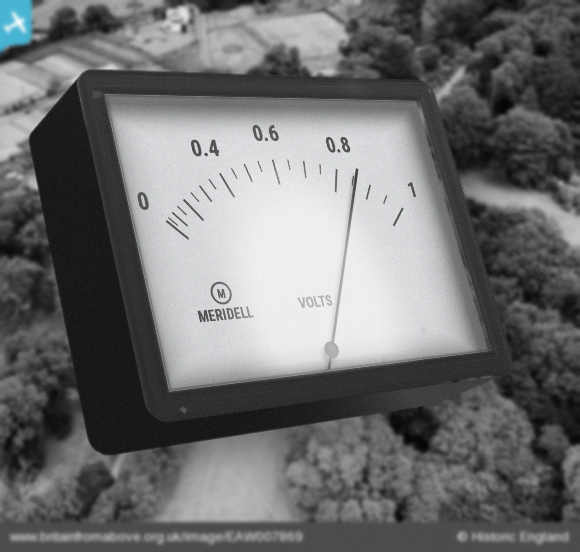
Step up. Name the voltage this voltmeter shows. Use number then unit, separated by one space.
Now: 0.85 V
